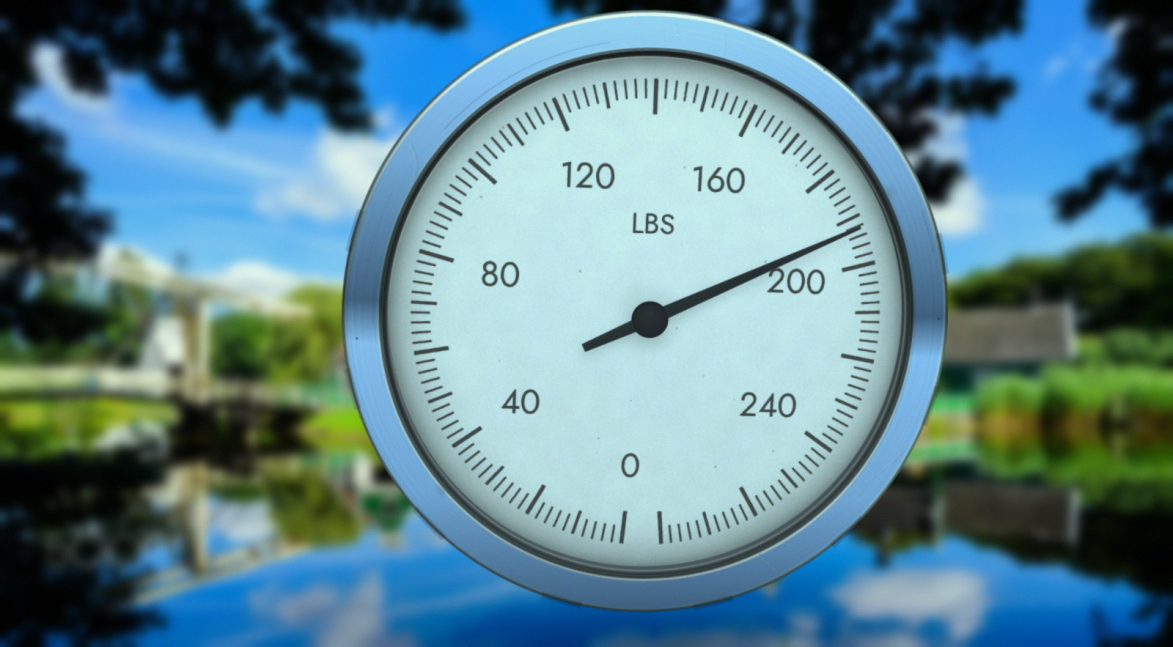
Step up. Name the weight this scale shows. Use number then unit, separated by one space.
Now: 192 lb
